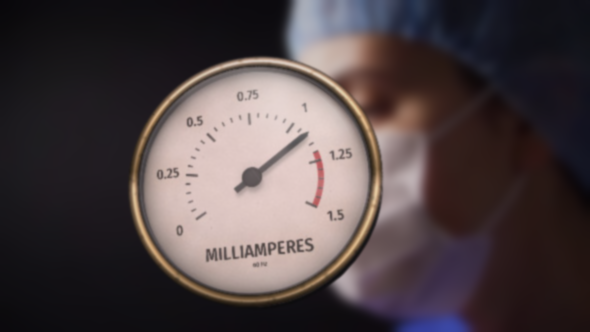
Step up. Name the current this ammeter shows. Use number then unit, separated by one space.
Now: 1.1 mA
